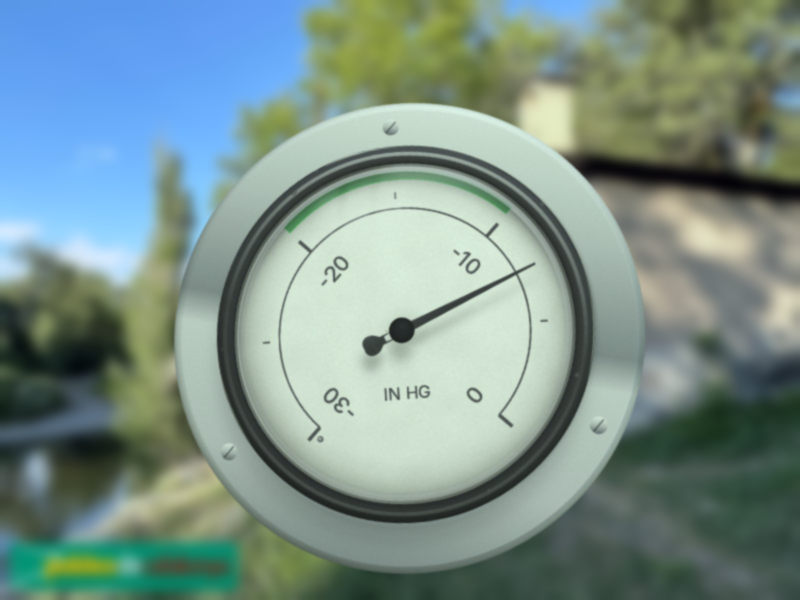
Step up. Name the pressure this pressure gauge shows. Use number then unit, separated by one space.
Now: -7.5 inHg
